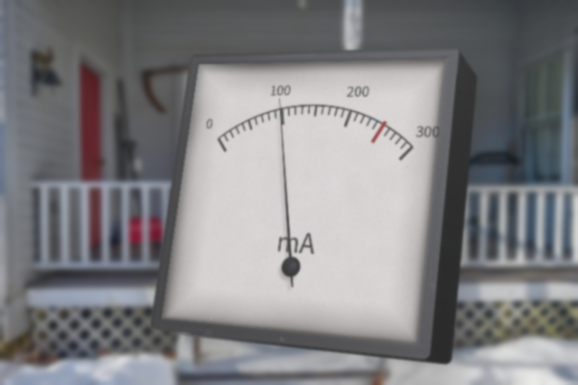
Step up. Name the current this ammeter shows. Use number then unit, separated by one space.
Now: 100 mA
